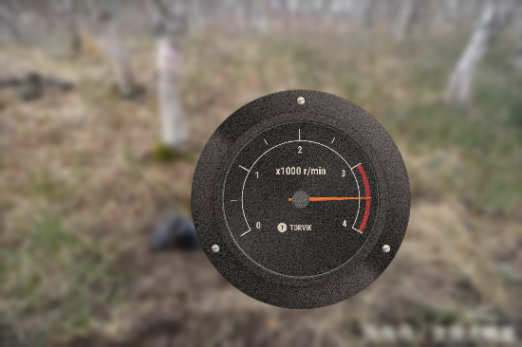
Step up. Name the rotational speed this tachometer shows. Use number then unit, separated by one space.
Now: 3500 rpm
